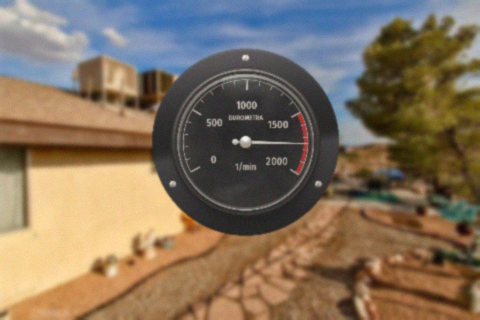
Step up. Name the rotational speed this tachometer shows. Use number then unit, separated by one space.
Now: 1750 rpm
